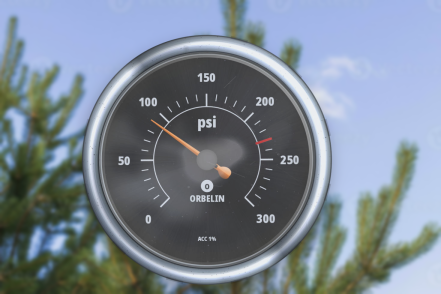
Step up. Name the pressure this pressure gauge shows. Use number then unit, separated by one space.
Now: 90 psi
